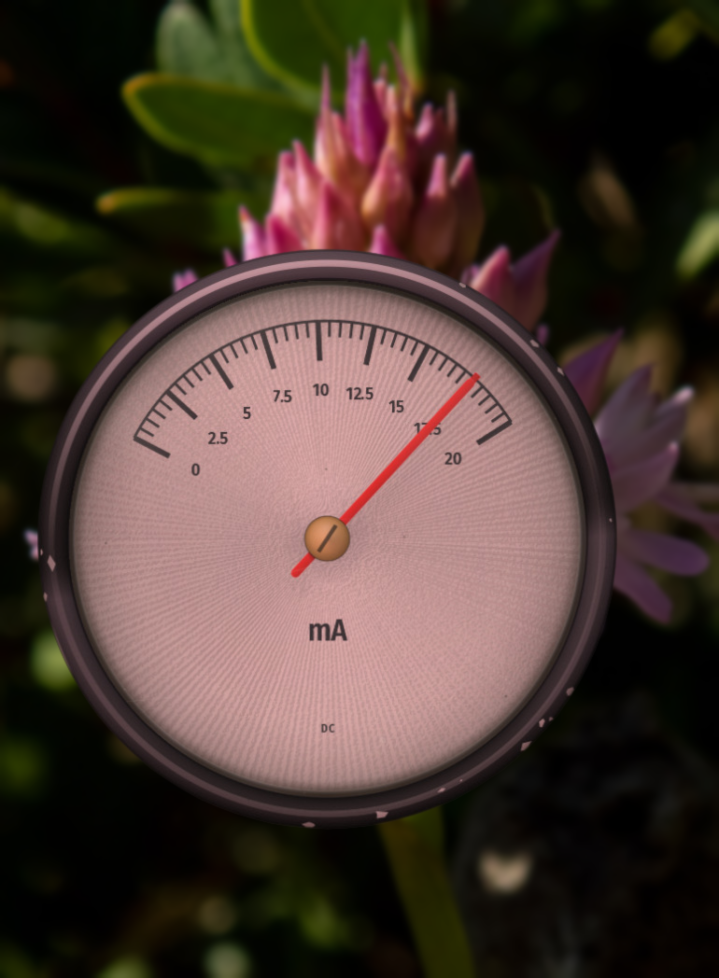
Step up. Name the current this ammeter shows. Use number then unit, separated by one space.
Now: 17.5 mA
